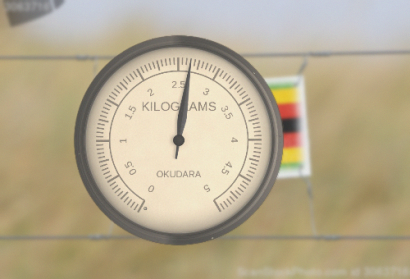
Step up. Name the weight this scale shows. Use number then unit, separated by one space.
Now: 2.65 kg
